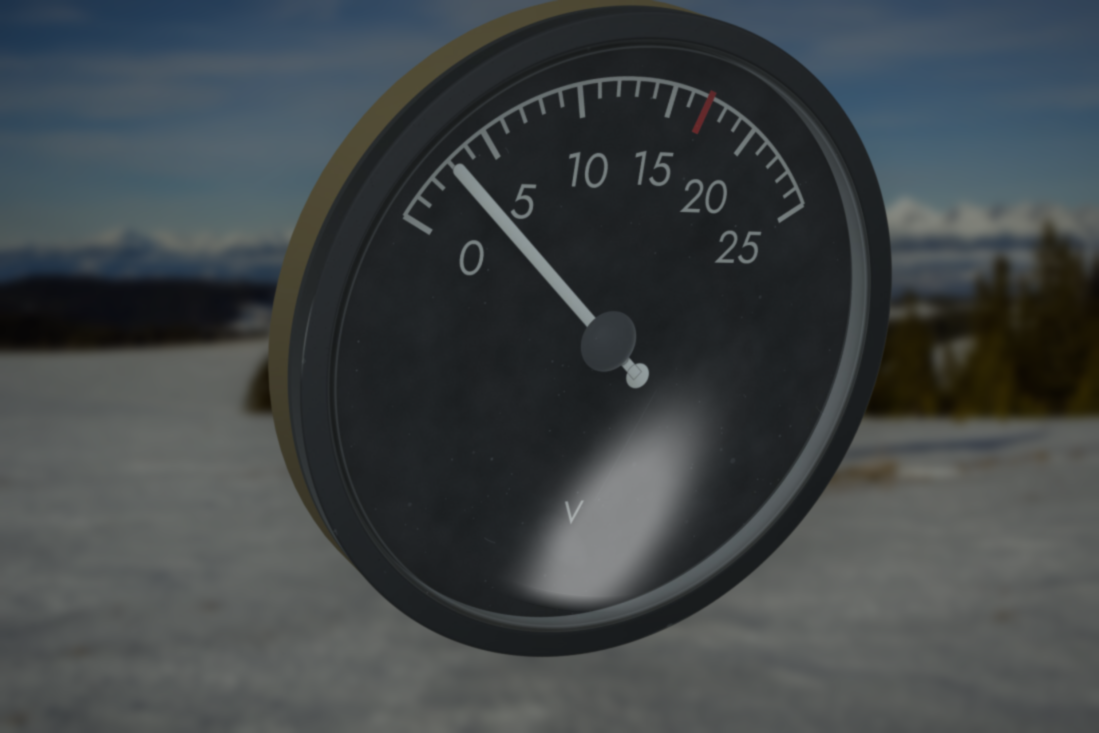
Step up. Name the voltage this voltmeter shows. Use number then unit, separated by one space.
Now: 3 V
